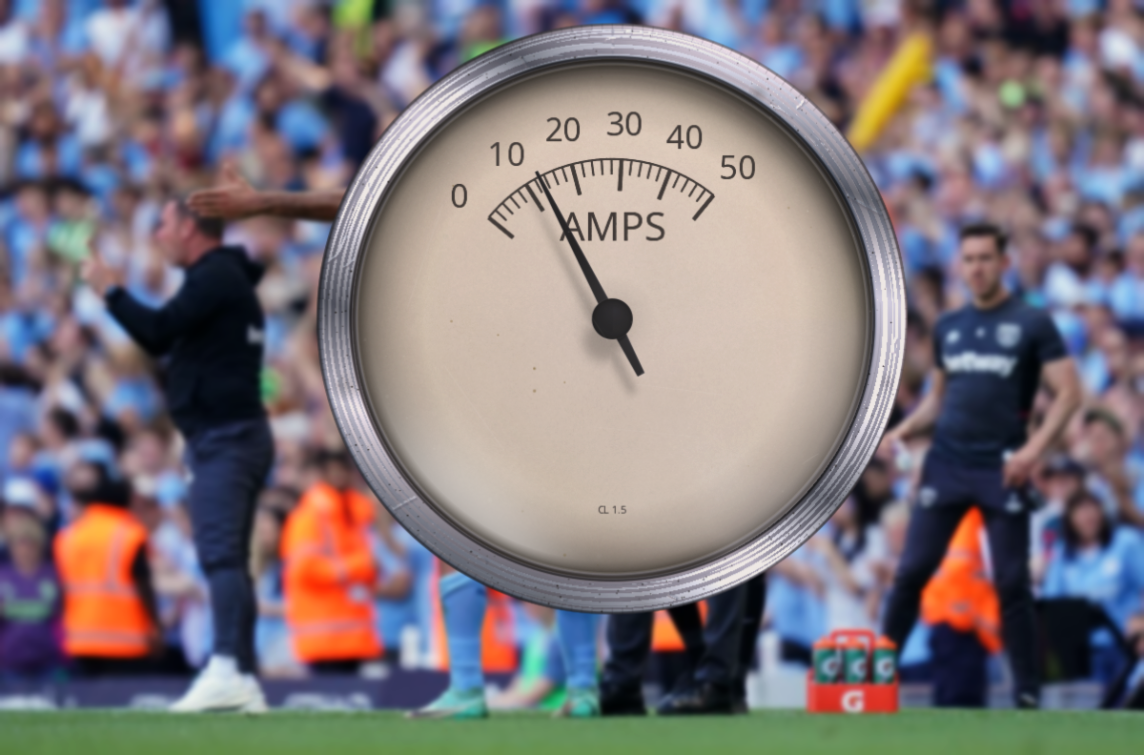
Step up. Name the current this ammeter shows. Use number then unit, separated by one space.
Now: 13 A
